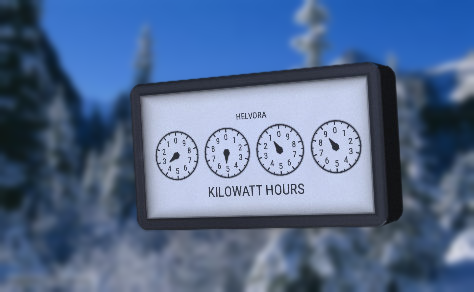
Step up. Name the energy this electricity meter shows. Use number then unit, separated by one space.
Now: 3509 kWh
